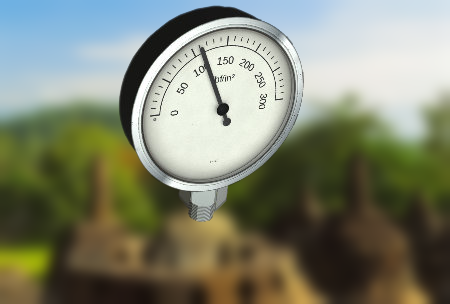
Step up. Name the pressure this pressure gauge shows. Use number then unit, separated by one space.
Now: 110 psi
